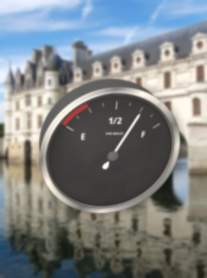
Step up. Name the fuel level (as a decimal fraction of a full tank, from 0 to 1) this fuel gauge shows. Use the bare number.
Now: 0.75
